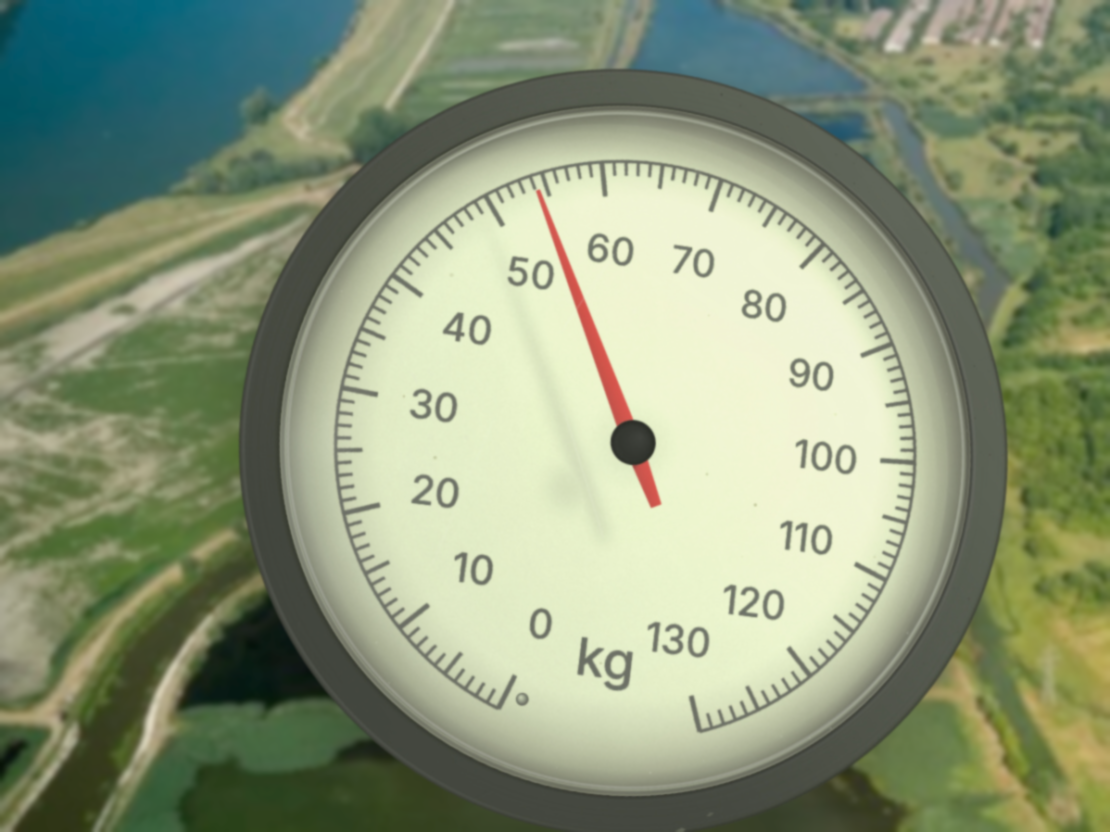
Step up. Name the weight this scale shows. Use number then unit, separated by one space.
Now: 54 kg
